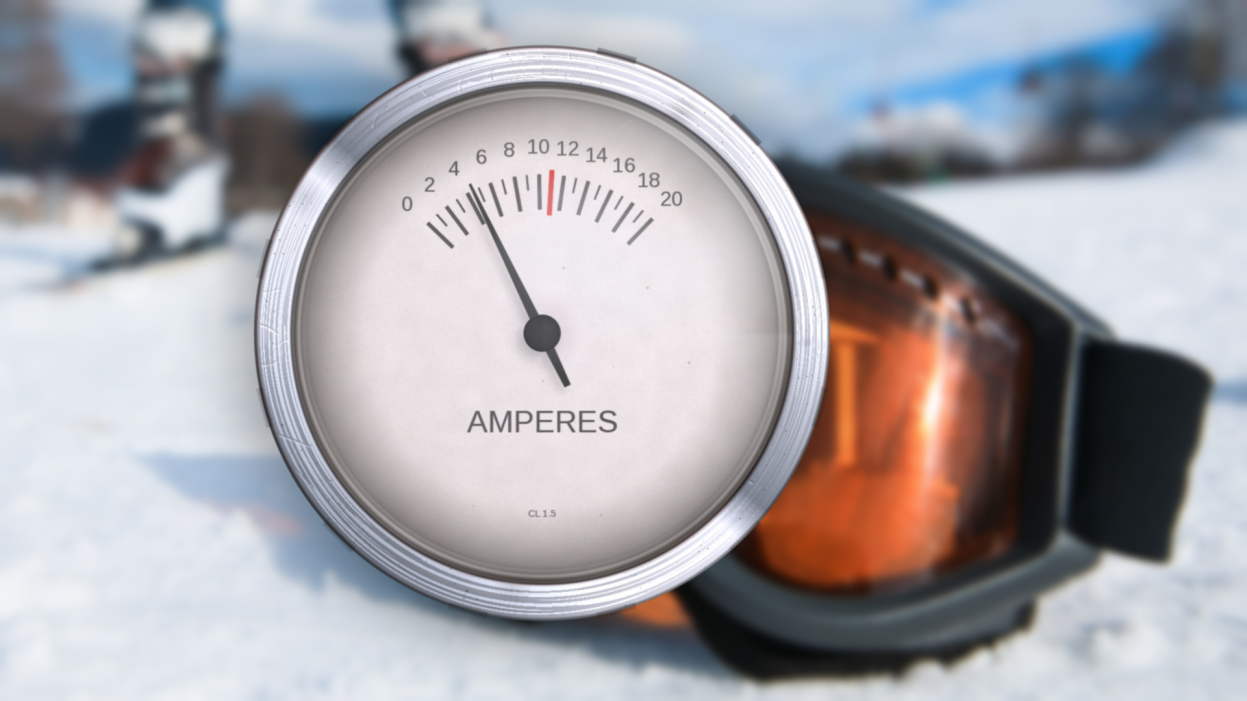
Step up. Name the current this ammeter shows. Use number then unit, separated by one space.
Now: 4.5 A
